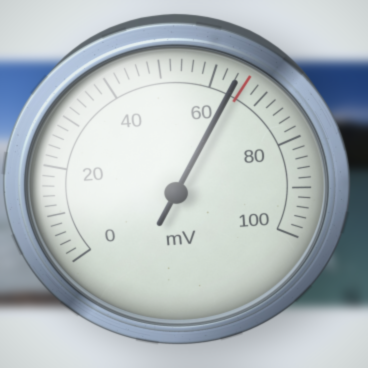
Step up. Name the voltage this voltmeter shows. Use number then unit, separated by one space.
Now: 64 mV
